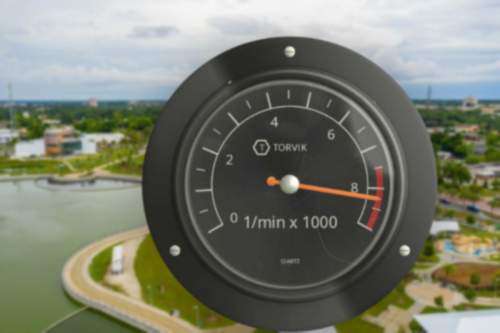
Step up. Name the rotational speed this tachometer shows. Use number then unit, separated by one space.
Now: 8250 rpm
